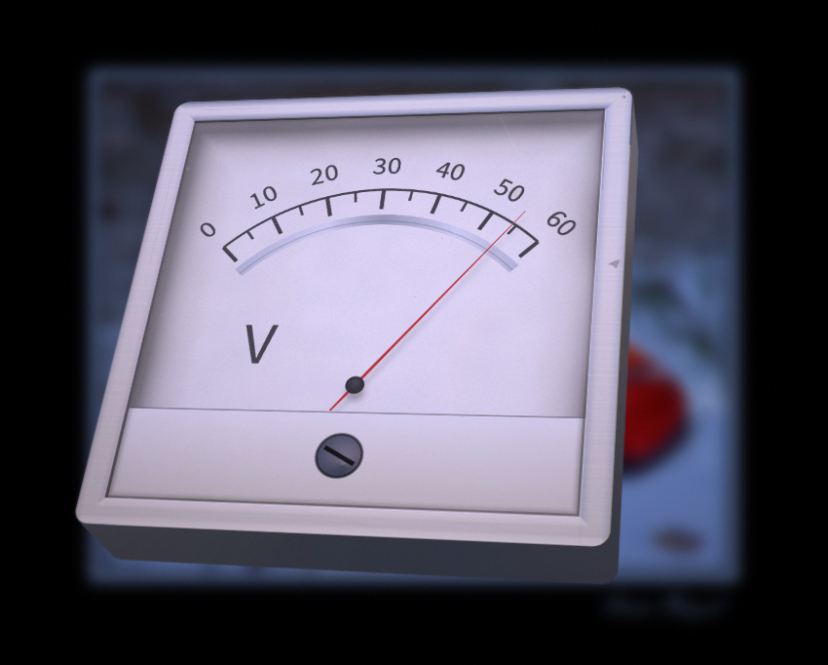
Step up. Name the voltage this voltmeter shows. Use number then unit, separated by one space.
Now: 55 V
